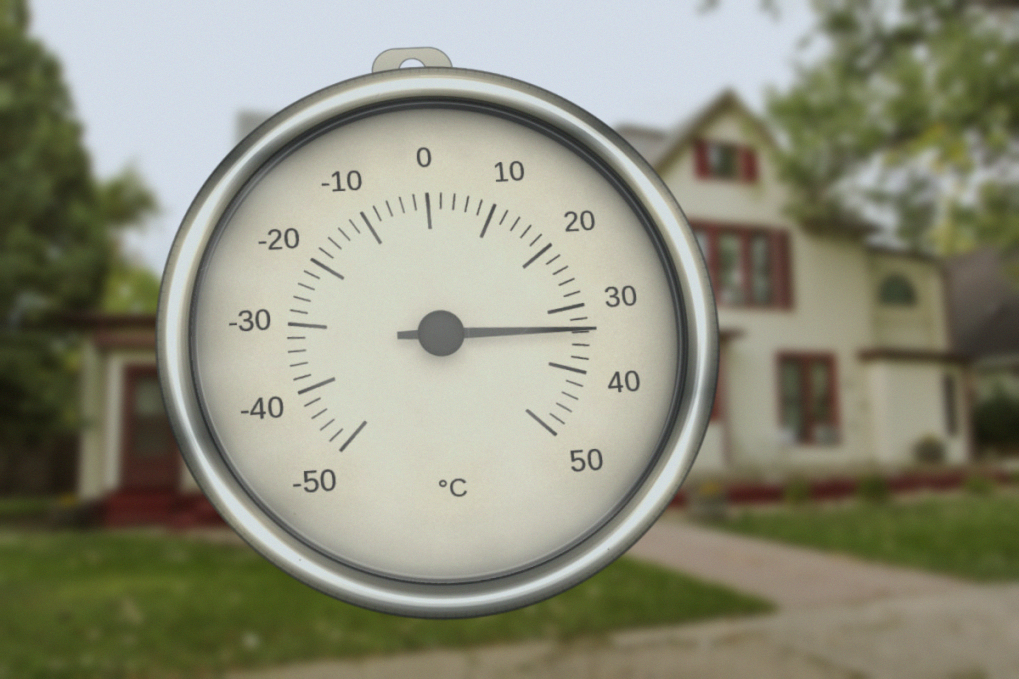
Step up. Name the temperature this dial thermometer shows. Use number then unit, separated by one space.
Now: 34 °C
